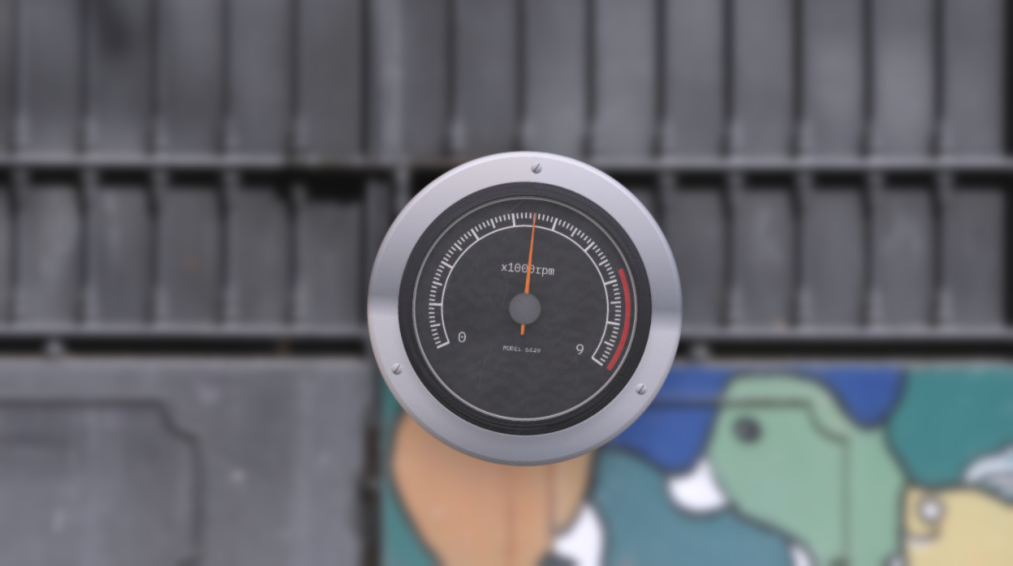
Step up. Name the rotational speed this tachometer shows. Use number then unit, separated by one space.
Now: 4500 rpm
